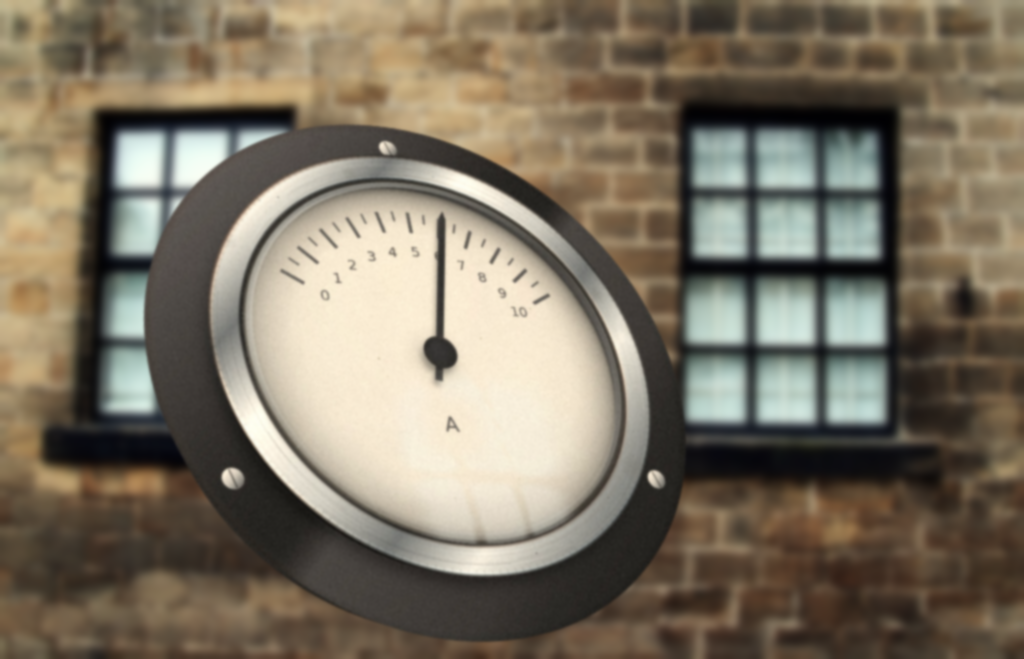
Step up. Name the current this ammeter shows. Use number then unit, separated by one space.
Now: 6 A
